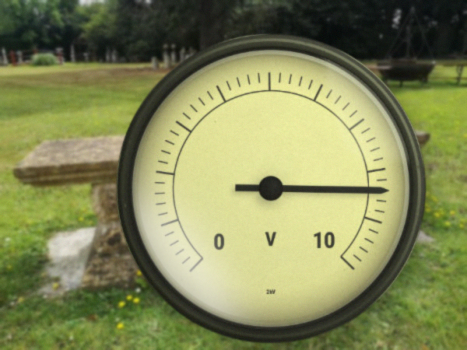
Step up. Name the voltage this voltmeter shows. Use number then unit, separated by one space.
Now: 8.4 V
